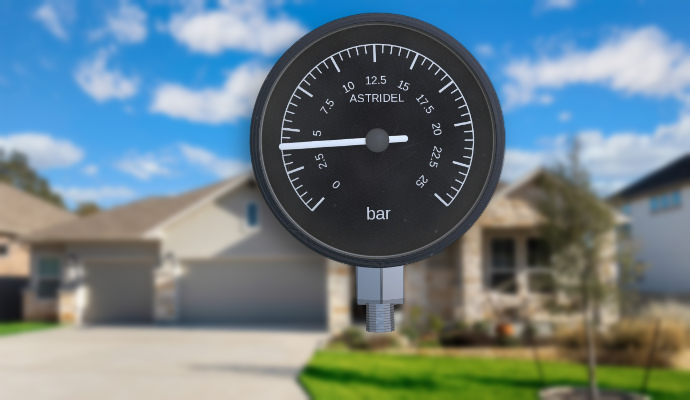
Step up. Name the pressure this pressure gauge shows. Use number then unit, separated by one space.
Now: 4 bar
